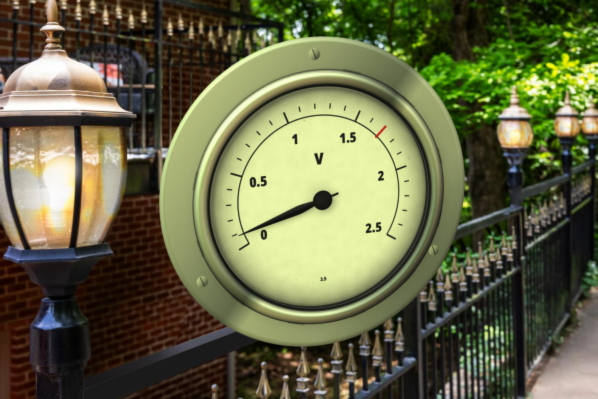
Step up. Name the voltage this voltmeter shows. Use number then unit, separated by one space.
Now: 0.1 V
